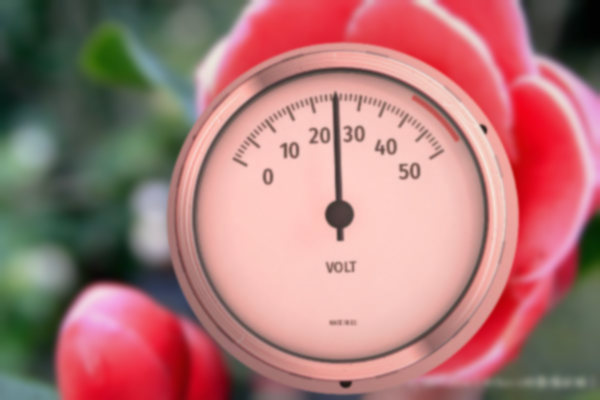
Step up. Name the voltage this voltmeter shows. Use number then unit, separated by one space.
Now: 25 V
